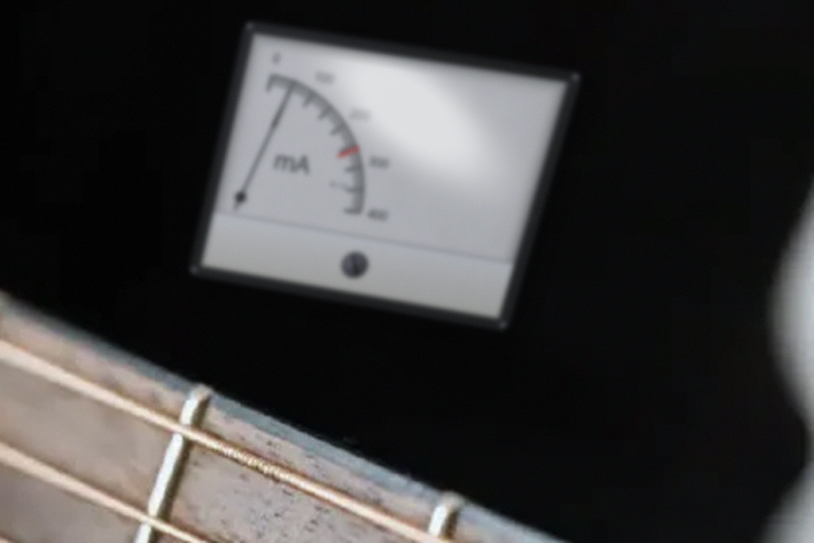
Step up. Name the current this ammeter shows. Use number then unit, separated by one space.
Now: 50 mA
